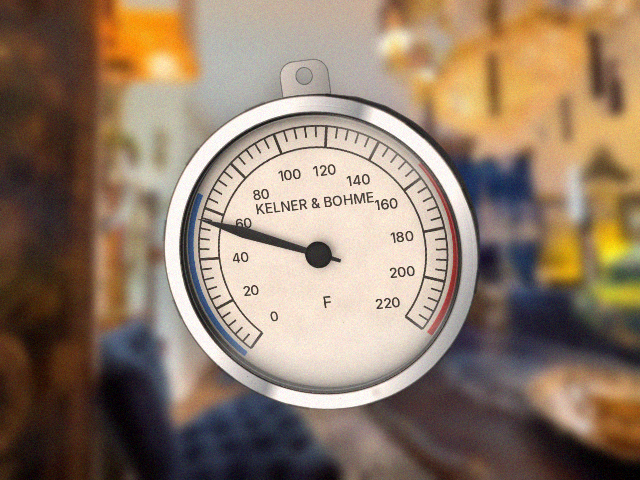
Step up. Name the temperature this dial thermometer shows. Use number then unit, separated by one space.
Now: 56 °F
